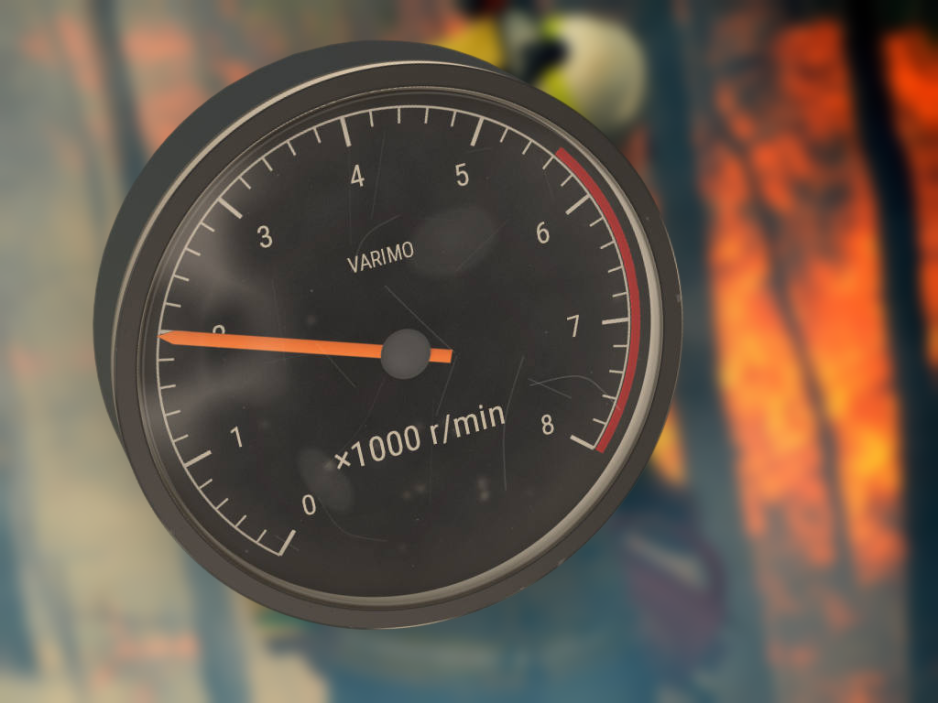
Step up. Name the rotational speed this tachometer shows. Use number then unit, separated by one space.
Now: 2000 rpm
